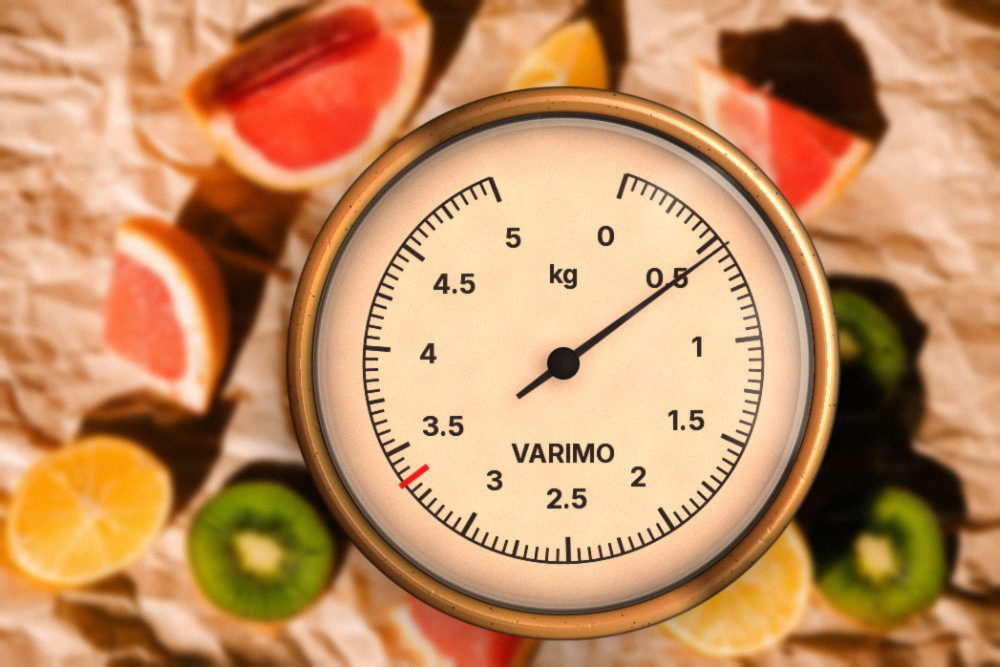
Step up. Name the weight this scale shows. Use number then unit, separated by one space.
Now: 0.55 kg
